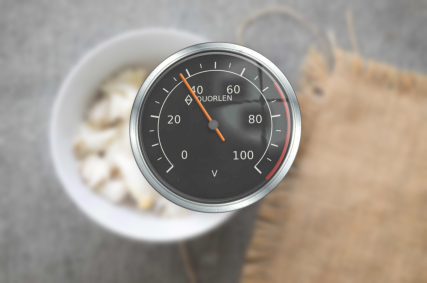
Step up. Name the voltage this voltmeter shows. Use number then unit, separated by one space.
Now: 37.5 V
